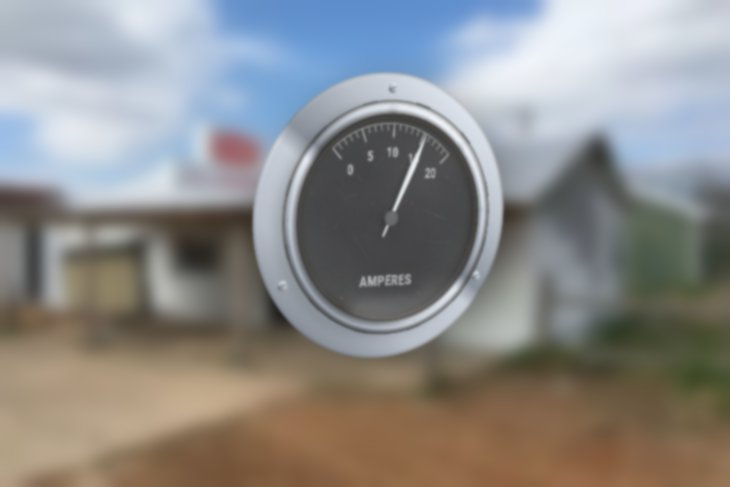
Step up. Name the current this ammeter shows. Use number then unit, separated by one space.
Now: 15 A
